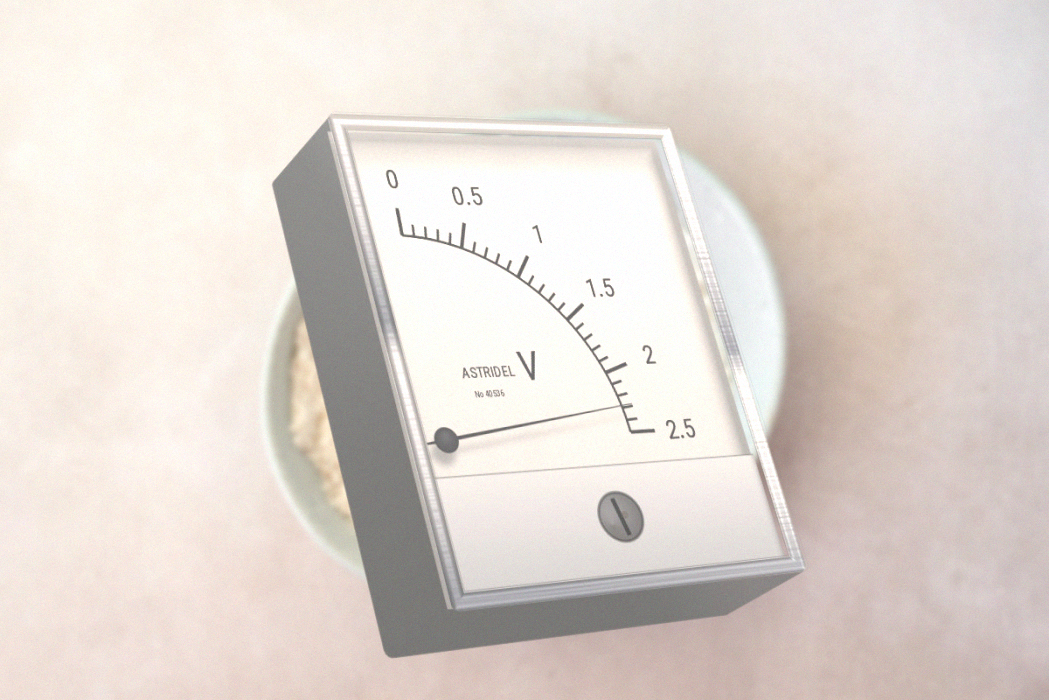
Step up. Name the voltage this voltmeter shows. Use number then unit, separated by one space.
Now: 2.3 V
